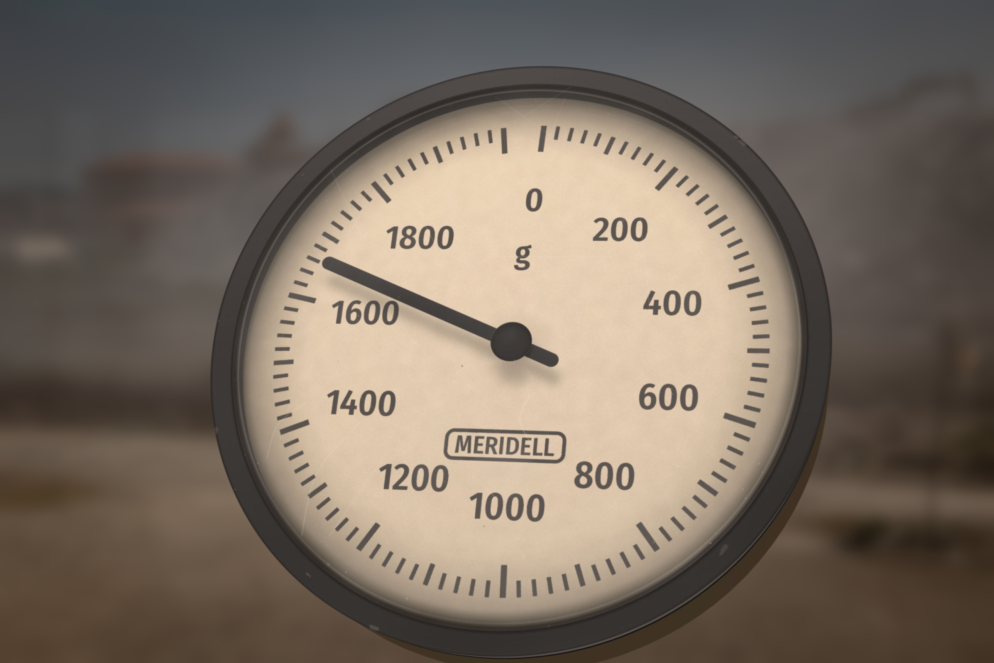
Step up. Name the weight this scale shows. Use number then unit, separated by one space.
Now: 1660 g
